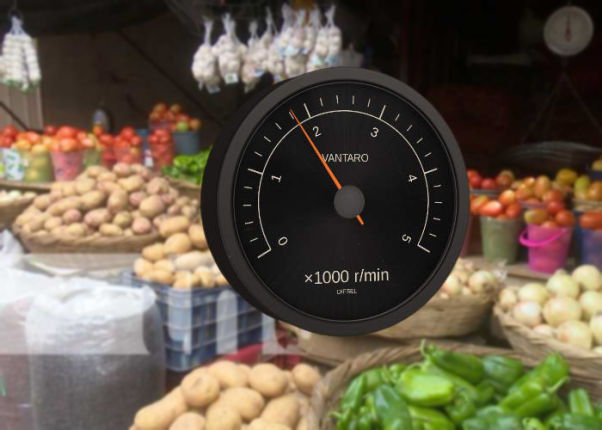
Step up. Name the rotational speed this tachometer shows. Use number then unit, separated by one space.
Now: 1800 rpm
